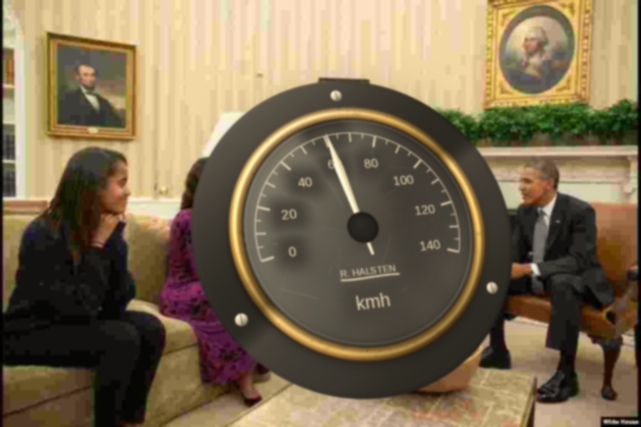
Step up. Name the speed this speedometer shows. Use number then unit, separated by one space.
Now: 60 km/h
